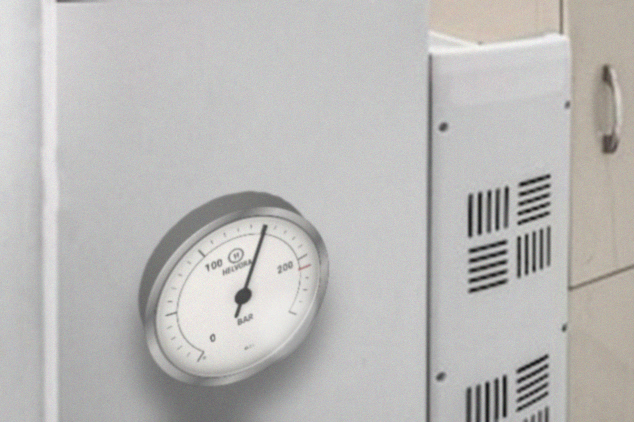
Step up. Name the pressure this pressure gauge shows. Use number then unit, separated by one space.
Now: 150 bar
